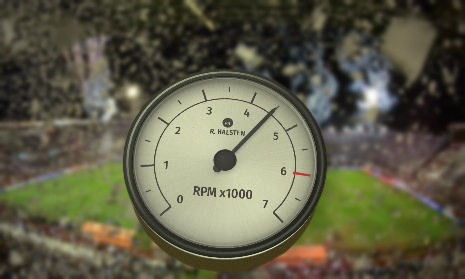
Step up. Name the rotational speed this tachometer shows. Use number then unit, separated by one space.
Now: 4500 rpm
